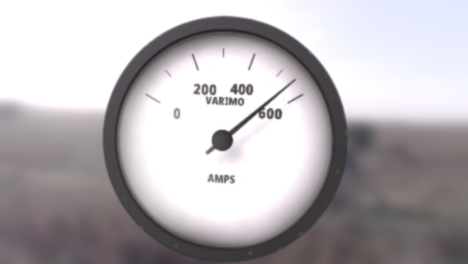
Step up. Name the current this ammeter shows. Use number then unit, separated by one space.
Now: 550 A
